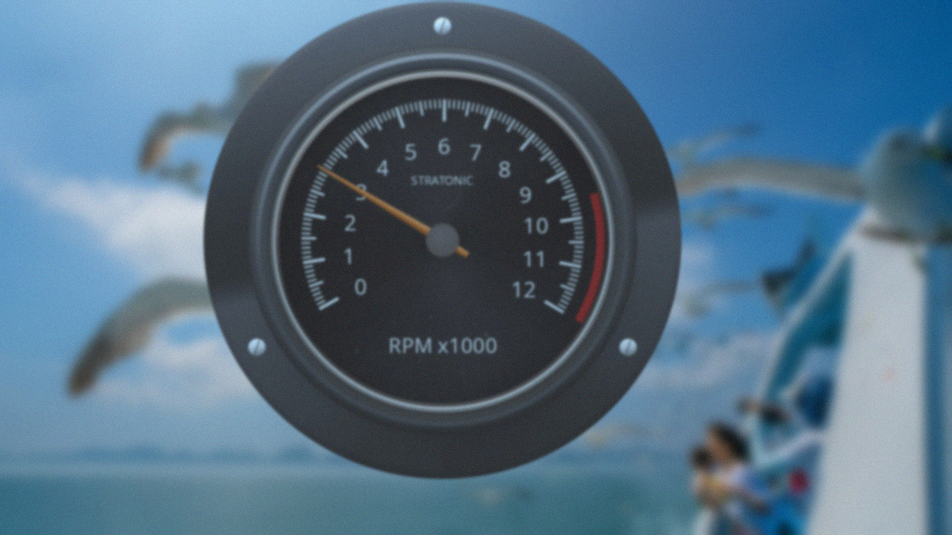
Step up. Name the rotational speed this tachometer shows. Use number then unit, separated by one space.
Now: 3000 rpm
